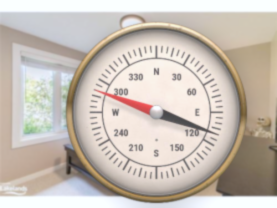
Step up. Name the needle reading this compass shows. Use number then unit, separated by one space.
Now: 290 °
